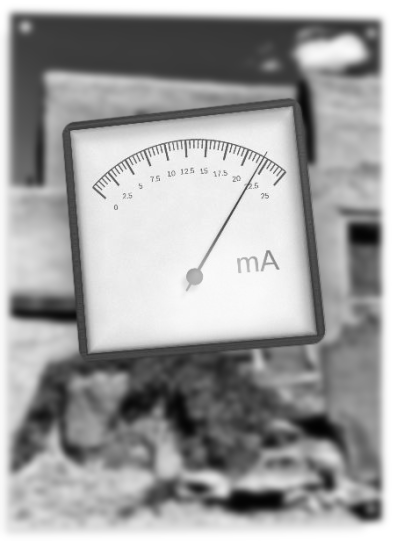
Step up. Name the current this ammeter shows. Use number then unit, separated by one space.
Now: 22 mA
